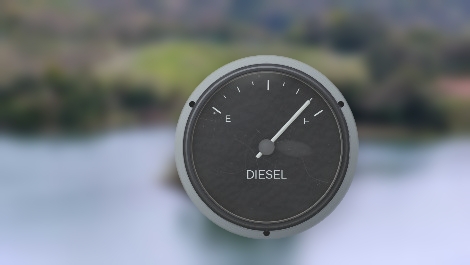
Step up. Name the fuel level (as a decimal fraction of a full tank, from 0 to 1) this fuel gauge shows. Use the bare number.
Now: 0.875
